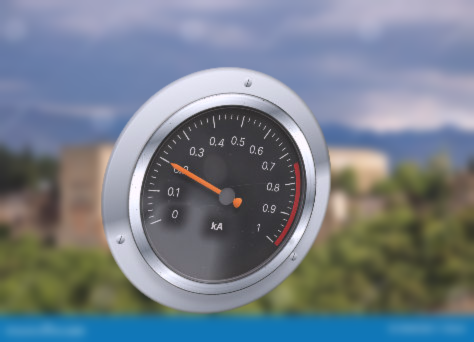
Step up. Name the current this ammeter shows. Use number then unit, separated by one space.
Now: 0.2 kA
